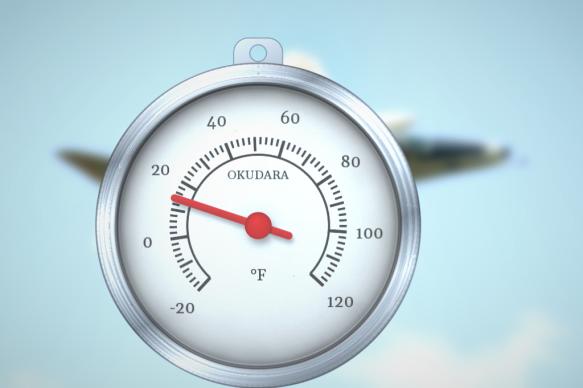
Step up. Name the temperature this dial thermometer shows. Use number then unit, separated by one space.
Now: 14 °F
